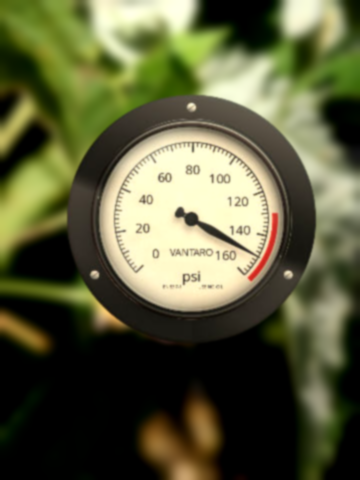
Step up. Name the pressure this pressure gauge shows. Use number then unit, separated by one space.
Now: 150 psi
